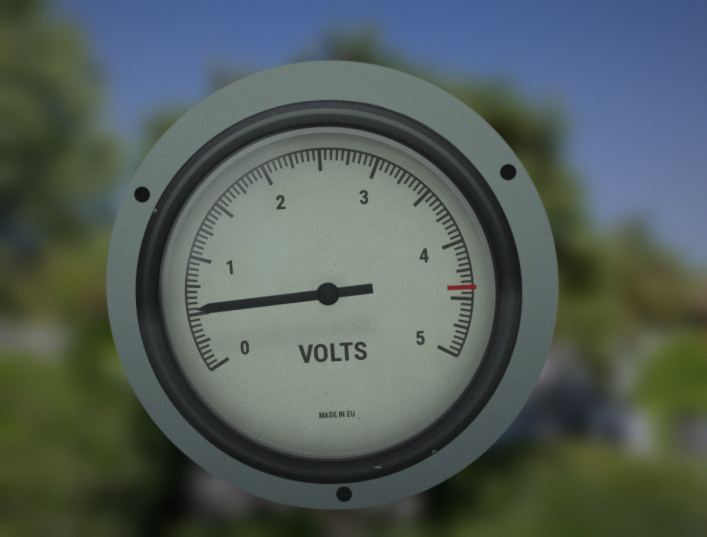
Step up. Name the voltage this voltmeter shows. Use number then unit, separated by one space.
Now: 0.55 V
